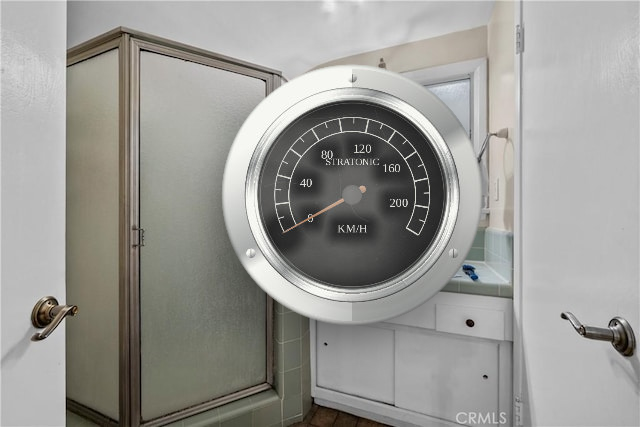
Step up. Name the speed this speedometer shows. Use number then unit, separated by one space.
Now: 0 km/h
